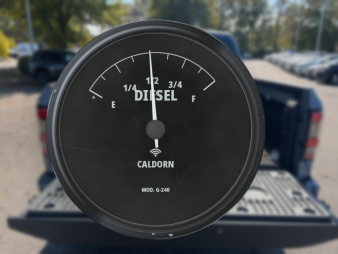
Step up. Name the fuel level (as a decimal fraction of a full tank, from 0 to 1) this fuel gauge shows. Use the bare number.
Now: 0.5
